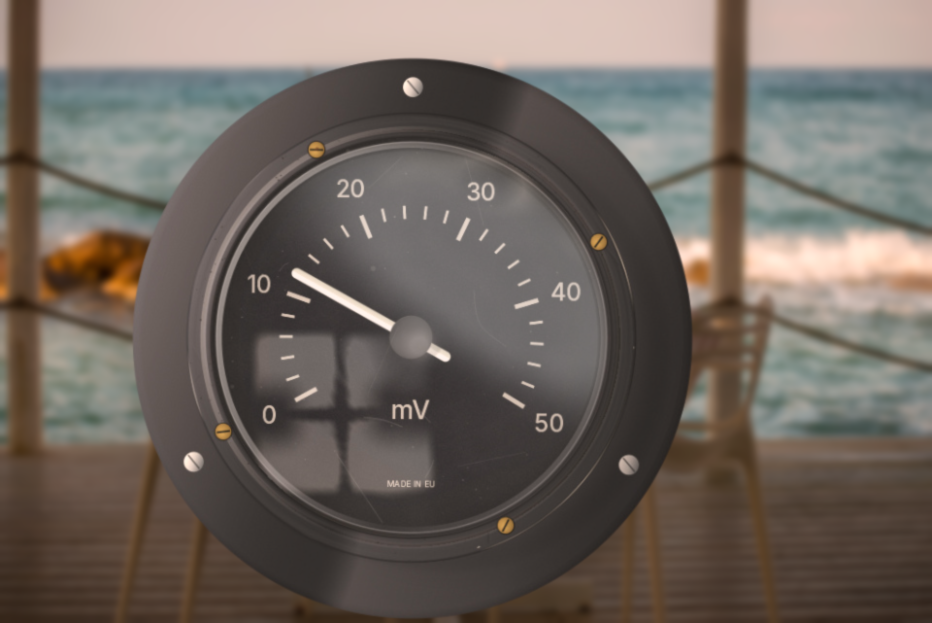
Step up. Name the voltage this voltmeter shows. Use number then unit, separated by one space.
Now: 12 mV
